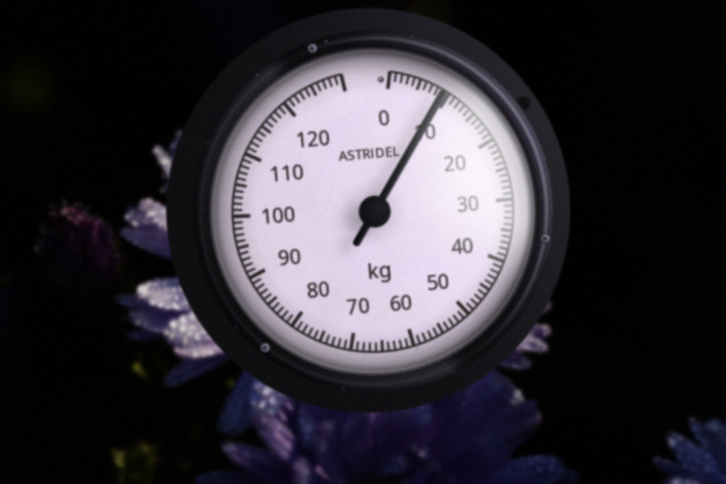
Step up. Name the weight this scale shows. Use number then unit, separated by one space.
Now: 9 kg
